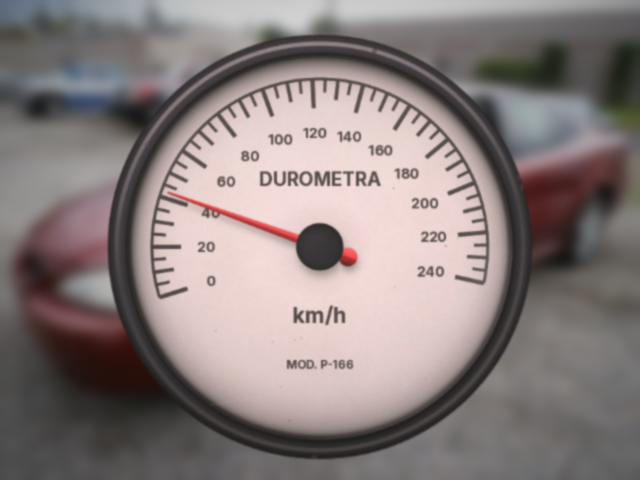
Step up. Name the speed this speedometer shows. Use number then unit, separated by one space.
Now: 42.5 km/h
